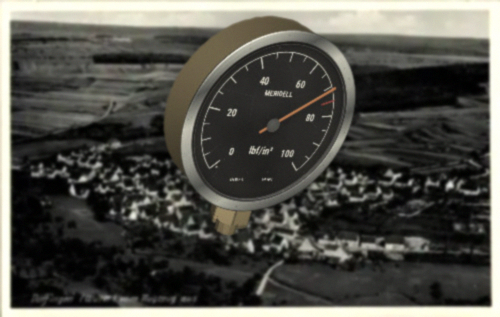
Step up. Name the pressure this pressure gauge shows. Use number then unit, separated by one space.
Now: 70 psi
